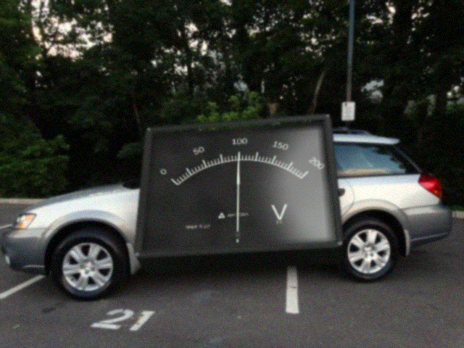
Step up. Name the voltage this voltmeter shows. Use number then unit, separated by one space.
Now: 100 V
